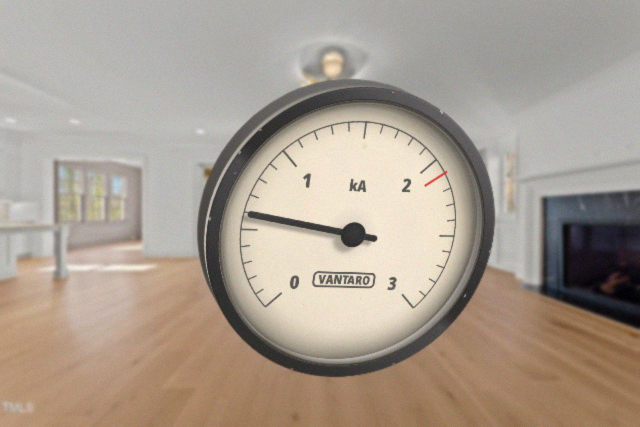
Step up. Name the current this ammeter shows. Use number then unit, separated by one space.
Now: 0.6 kA
